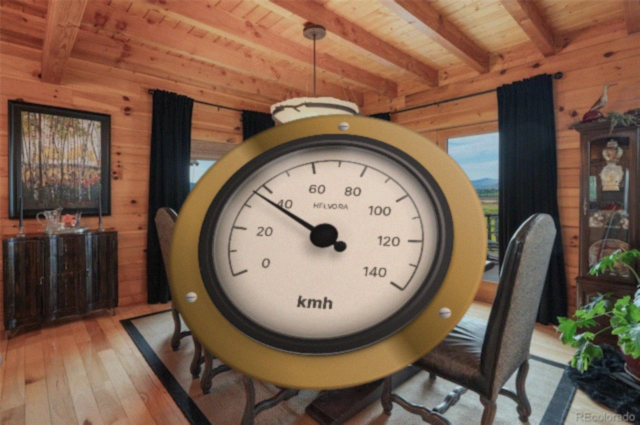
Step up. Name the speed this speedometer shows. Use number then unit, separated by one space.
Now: 35 km/h
